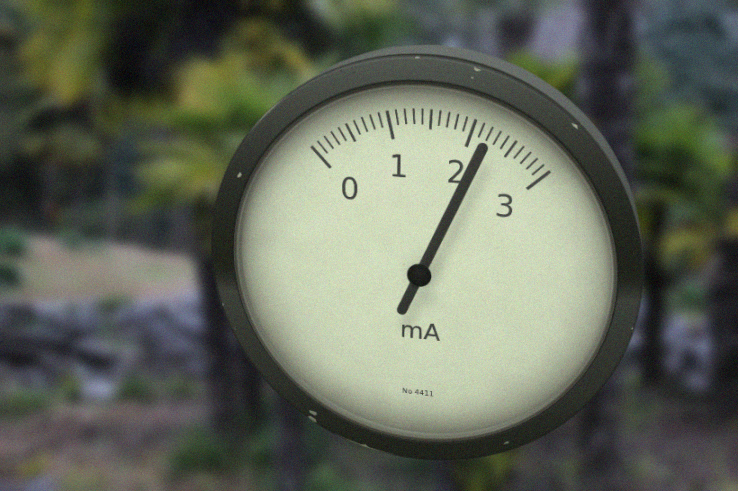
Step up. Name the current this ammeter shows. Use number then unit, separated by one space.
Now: 2.2 mA
